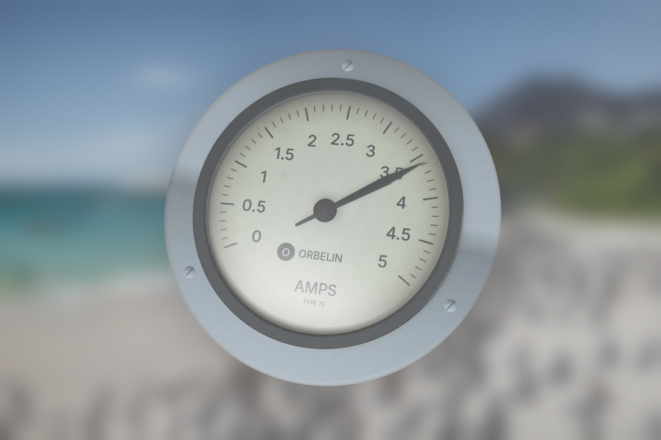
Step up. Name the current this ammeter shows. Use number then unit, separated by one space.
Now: 3.6 A
